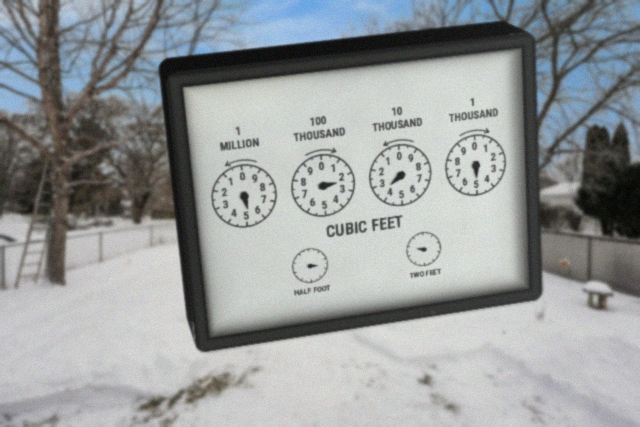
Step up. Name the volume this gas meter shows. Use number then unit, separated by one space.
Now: 523500 ft³
